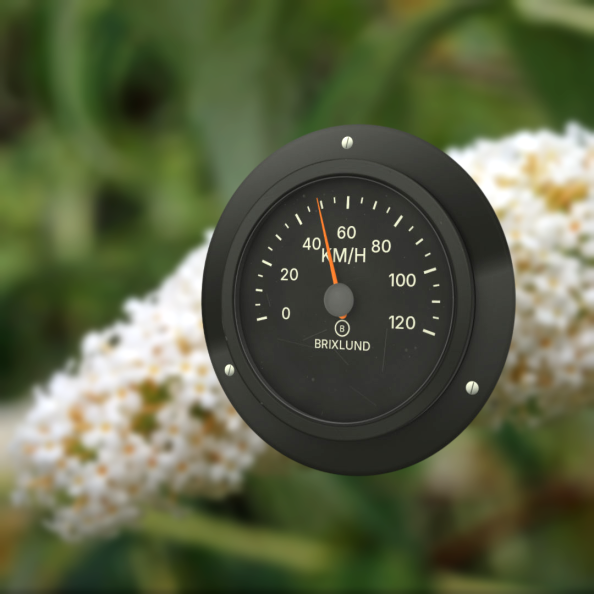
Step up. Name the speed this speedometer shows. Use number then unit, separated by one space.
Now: 50 km/h
